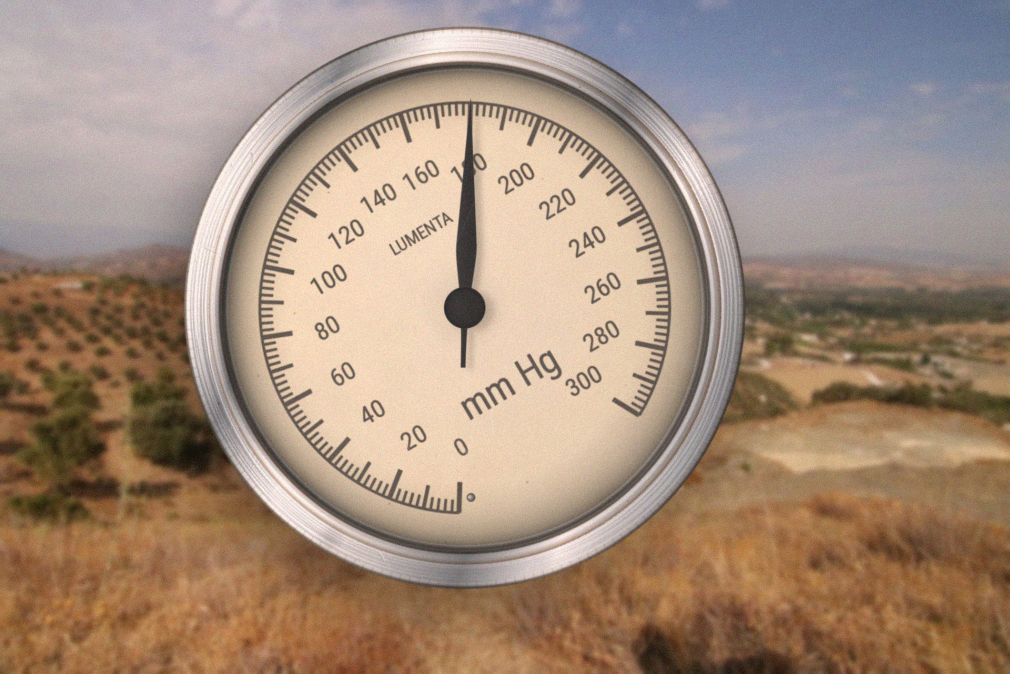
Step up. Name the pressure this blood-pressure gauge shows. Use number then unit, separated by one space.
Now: 180 mmHg
